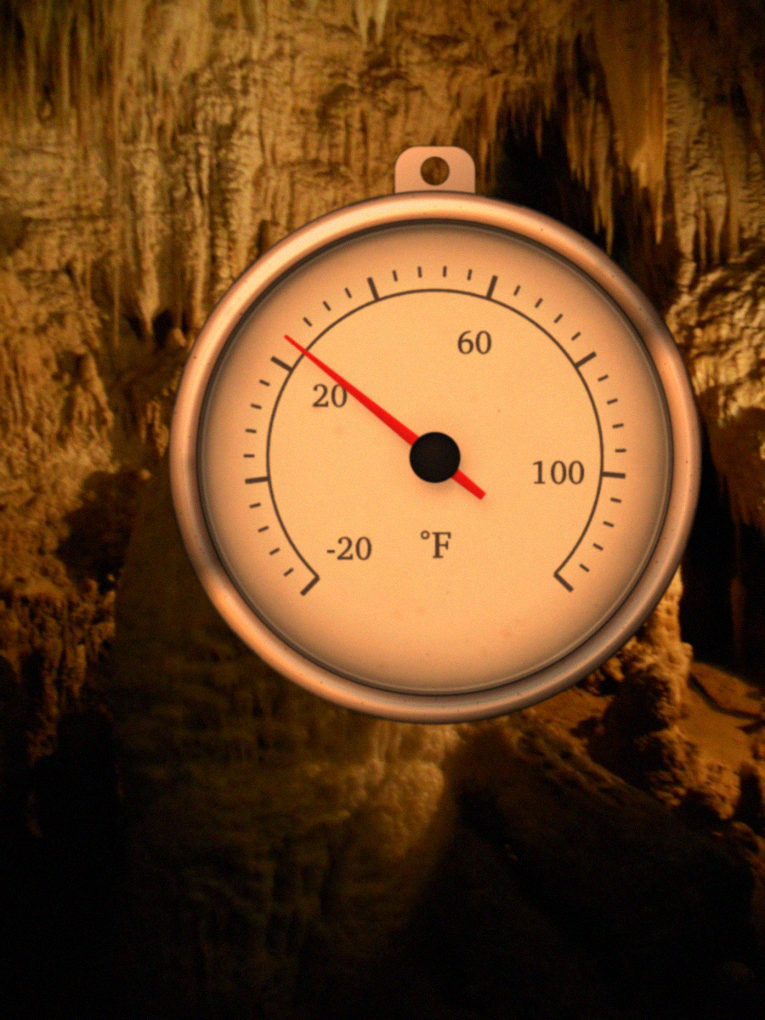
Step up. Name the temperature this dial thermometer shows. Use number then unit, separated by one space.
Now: 24 °F
